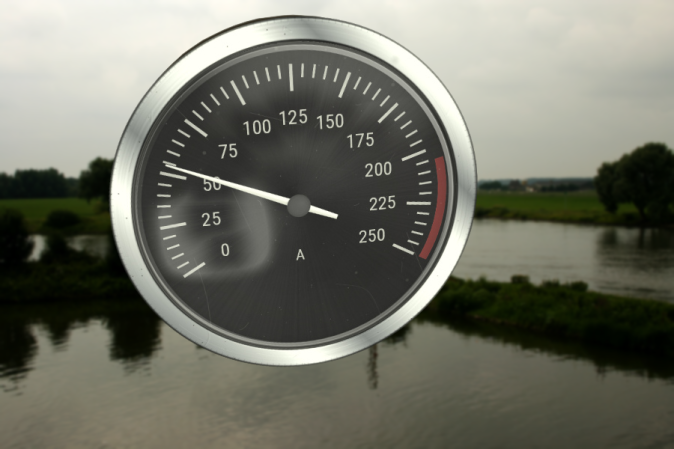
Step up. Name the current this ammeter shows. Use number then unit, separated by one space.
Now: 55 A
